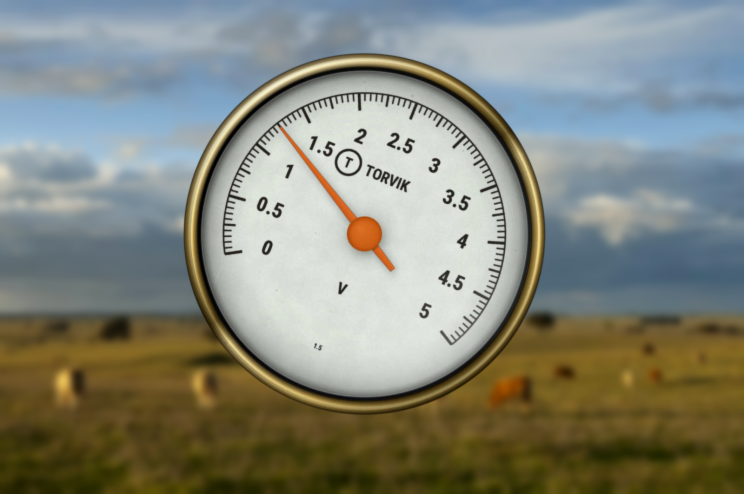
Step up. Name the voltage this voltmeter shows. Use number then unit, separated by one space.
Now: 1.25 V
